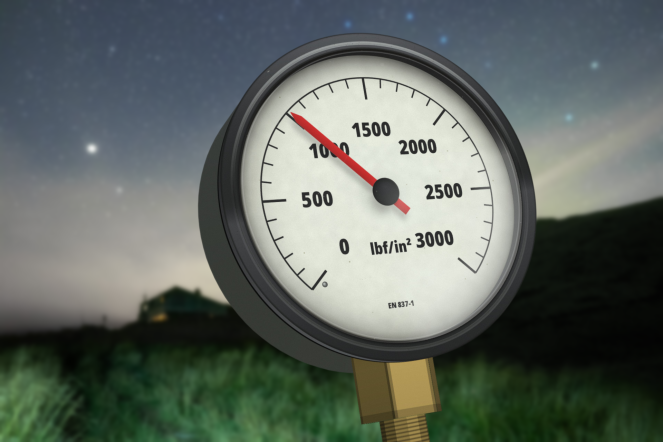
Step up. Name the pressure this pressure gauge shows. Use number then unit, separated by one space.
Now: 1000 psi
